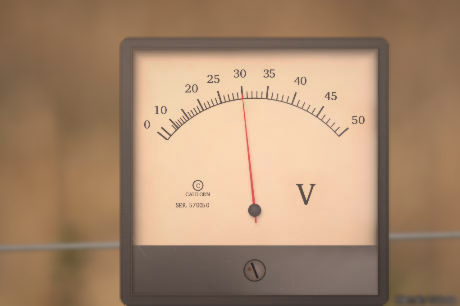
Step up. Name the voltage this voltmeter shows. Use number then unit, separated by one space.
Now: 30 V
